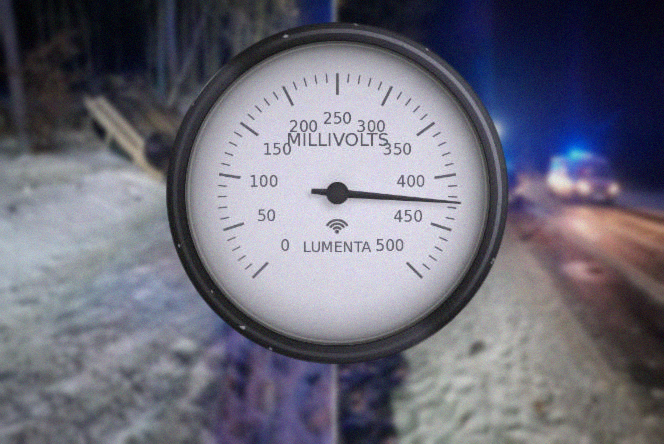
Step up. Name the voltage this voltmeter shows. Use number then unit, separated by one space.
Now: 425 mV
